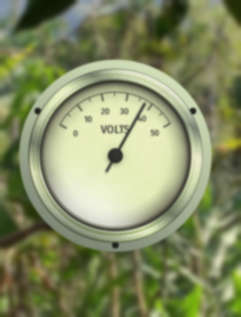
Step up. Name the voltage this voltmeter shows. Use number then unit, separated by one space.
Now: 37.5 V
